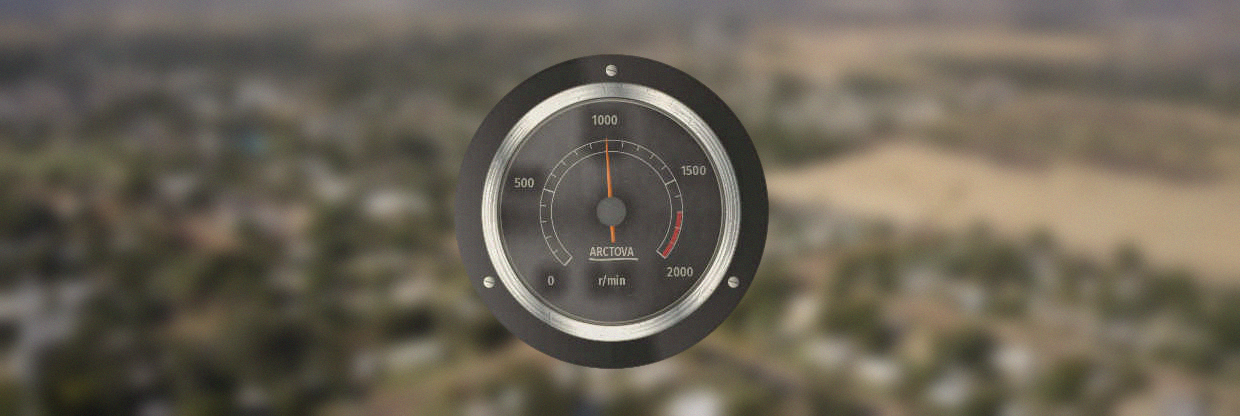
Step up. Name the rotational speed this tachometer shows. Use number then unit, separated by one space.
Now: 1000 rpm
